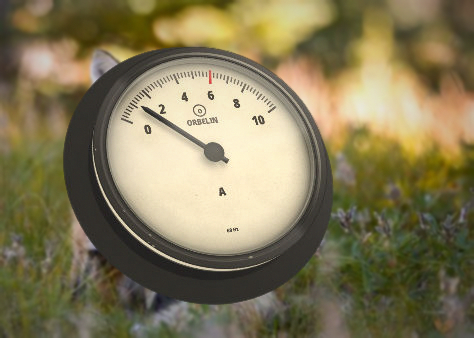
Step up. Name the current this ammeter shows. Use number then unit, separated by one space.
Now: 1 A
